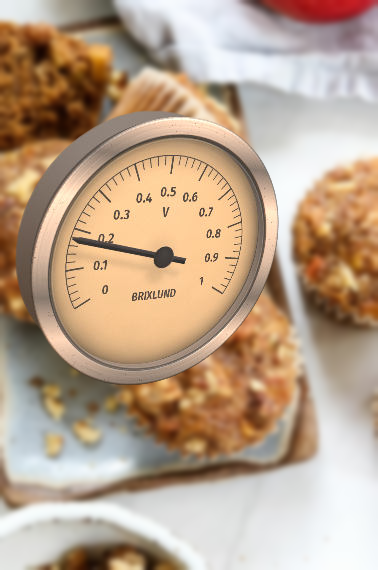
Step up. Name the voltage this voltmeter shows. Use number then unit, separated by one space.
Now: 0.18 V
